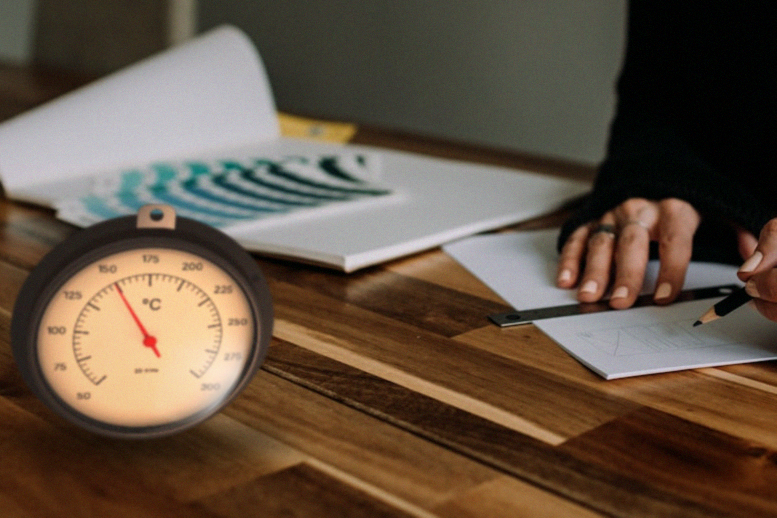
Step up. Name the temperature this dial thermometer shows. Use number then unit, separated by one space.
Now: 150 °C
